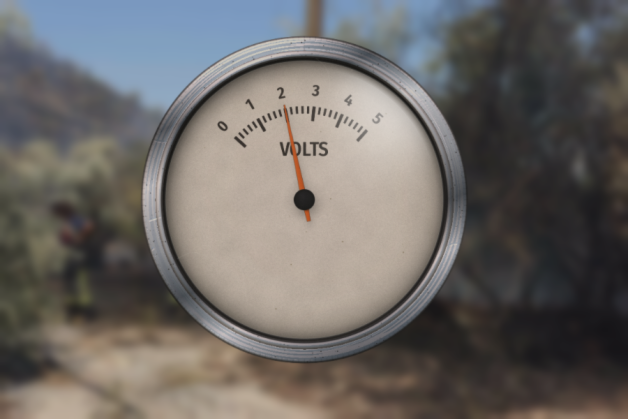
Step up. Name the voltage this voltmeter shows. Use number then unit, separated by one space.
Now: 2 V
